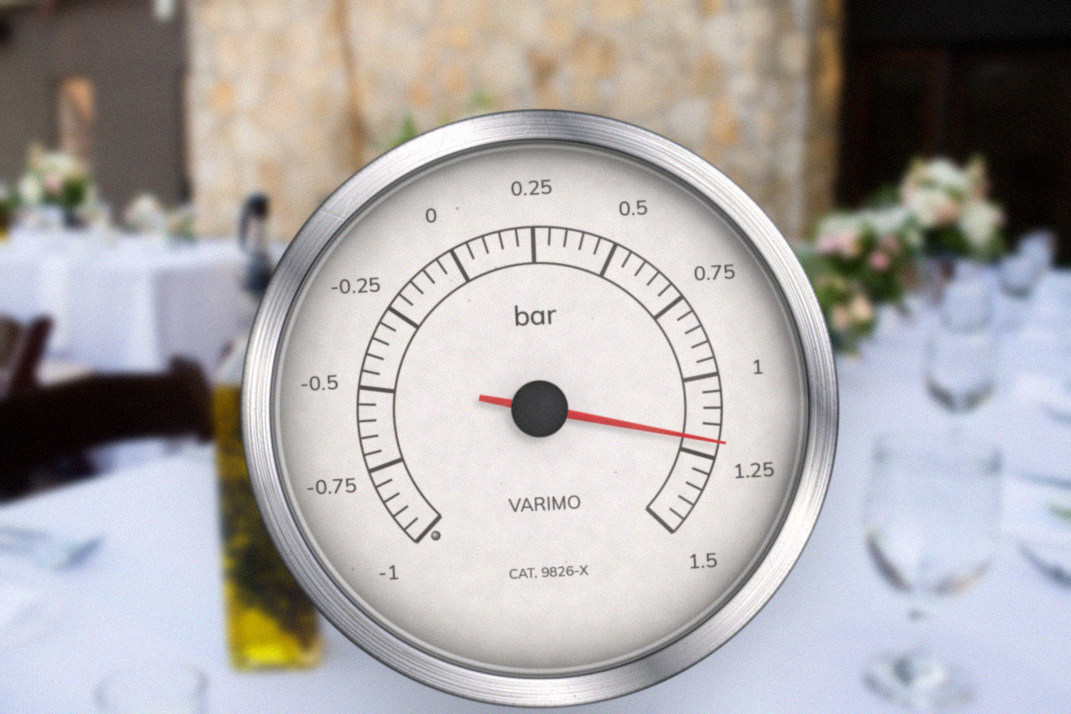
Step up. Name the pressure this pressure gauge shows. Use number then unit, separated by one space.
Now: 1.2 bar
